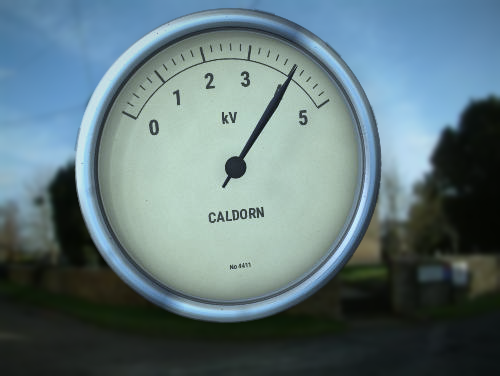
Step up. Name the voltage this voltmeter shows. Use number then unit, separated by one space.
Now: 4 kV
